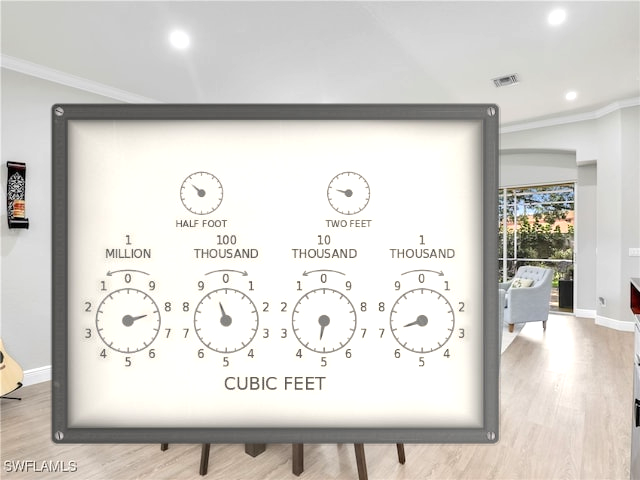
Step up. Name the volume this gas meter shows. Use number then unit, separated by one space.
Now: 794700 ft³
